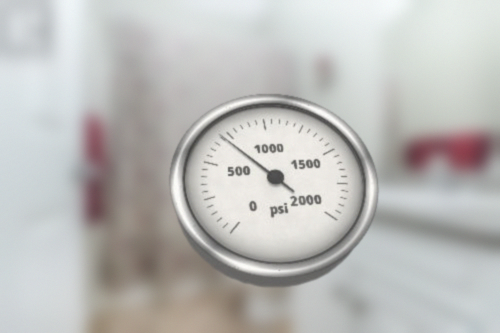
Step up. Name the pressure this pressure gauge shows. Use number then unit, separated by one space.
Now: 700 psi
